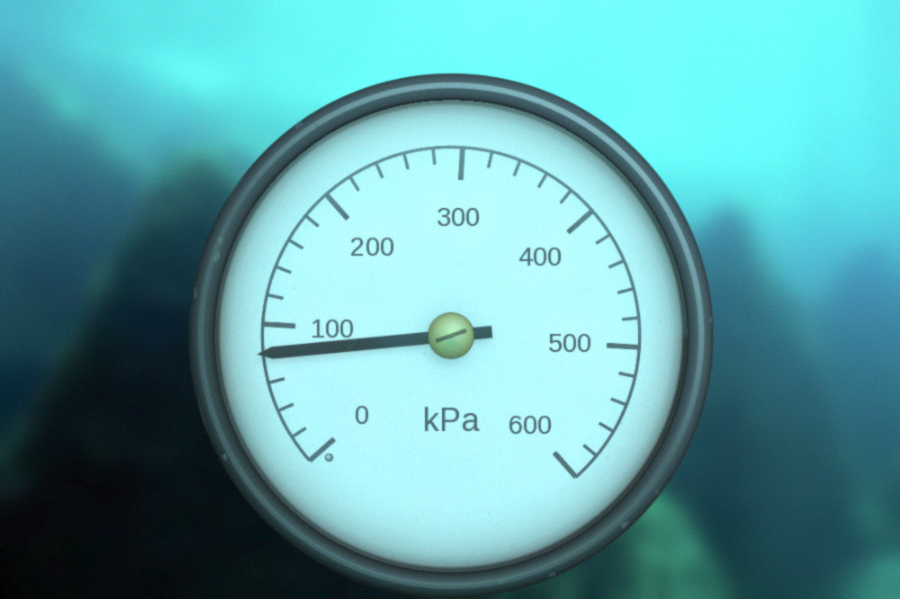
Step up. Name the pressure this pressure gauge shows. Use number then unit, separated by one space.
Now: 80 kPa
